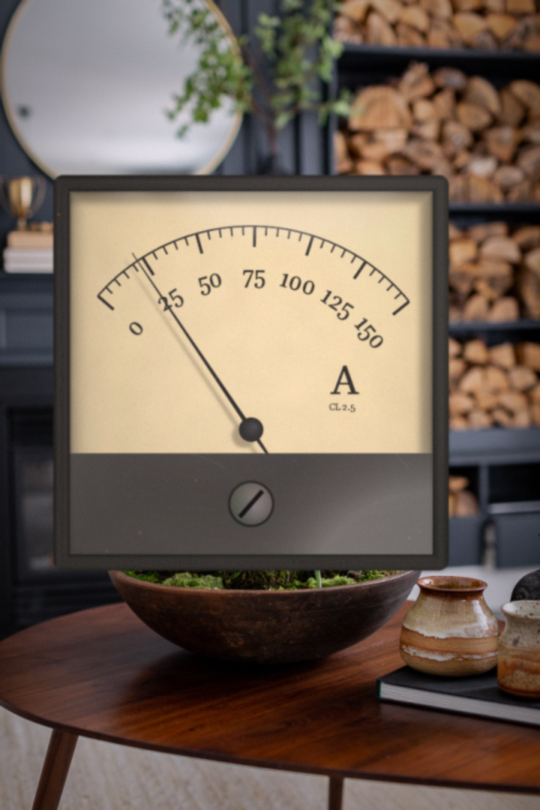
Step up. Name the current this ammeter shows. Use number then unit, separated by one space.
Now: 22.5 A
